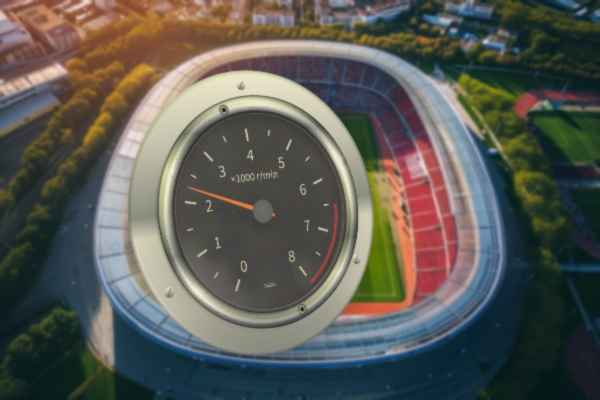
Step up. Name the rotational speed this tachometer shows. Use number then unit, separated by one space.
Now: 2250 rpm
